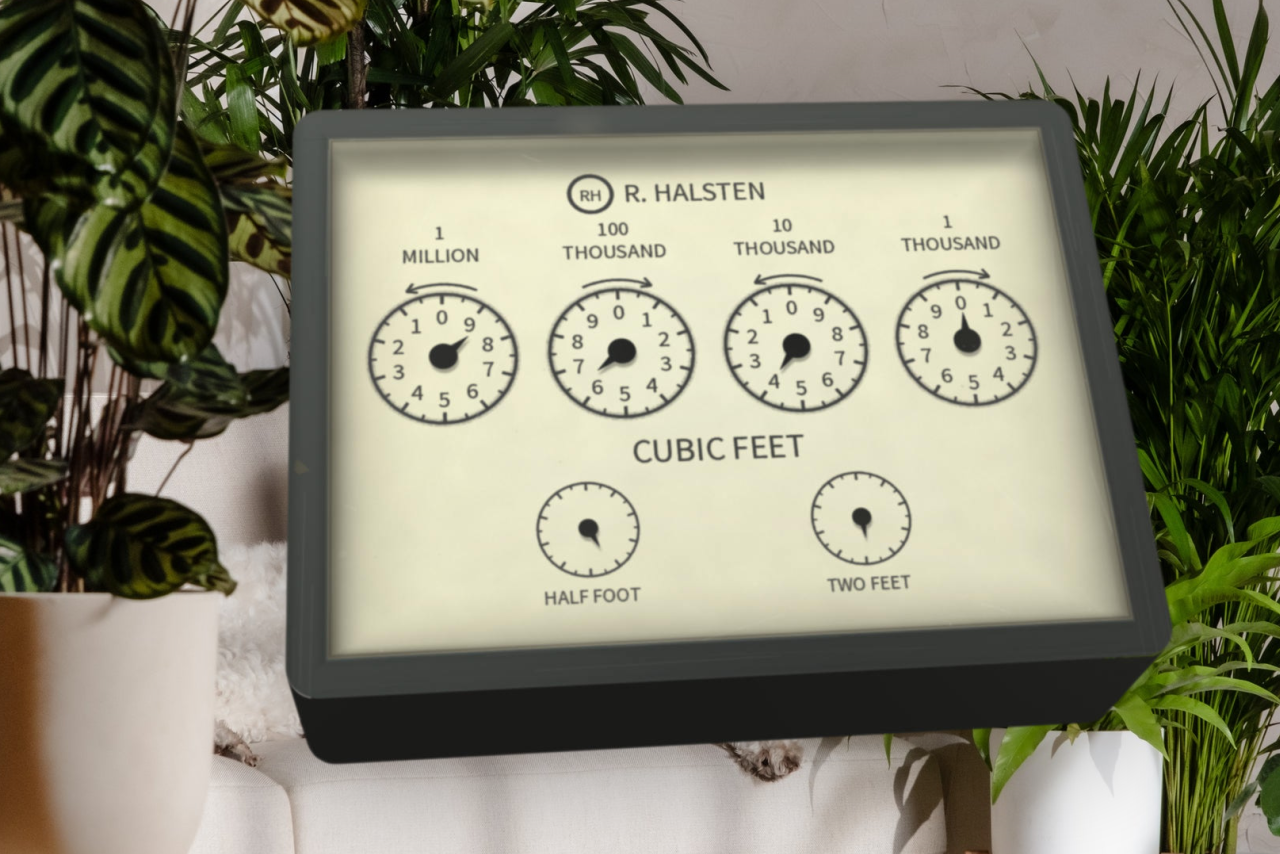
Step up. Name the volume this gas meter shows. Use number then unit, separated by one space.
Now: 864000 ft³
